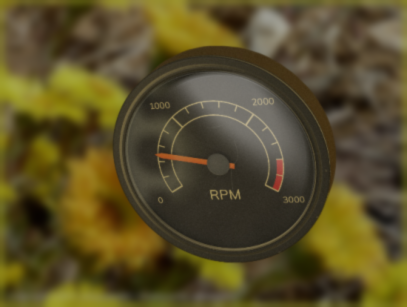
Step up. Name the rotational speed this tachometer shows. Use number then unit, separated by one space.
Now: 500 rpm
